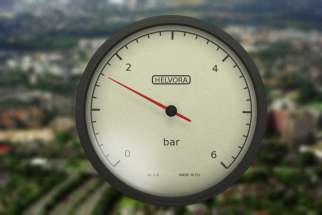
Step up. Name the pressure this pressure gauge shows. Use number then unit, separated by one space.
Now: 1.6 bar
